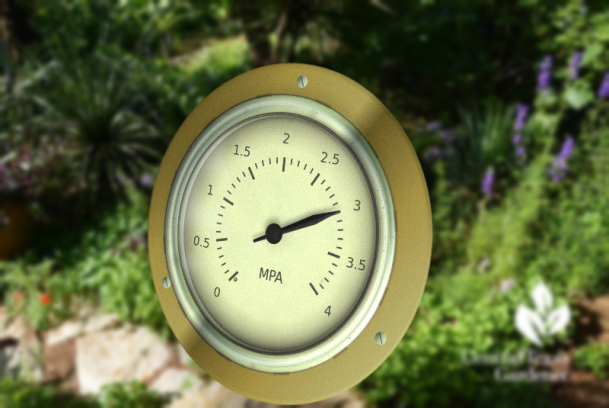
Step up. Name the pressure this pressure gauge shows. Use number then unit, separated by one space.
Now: 3 MPa
